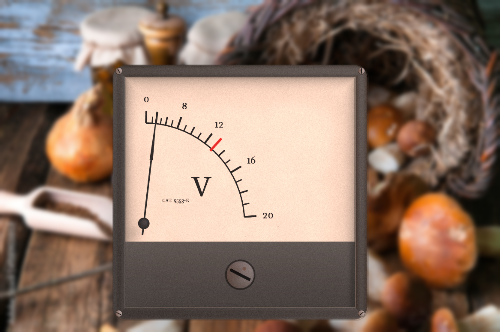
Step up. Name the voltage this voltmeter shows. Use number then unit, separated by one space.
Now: 4 V
